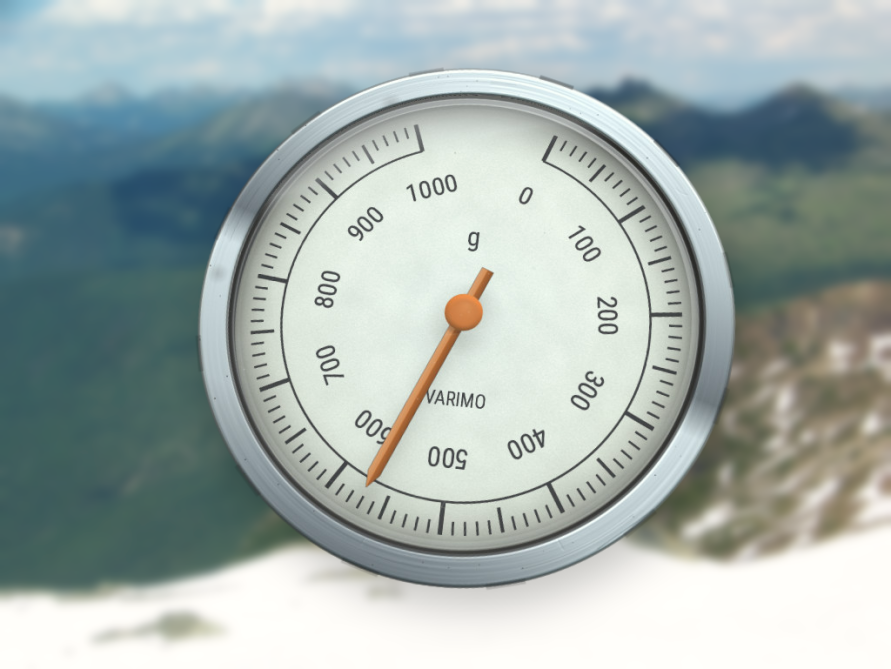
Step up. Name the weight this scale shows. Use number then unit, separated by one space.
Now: 570 g
